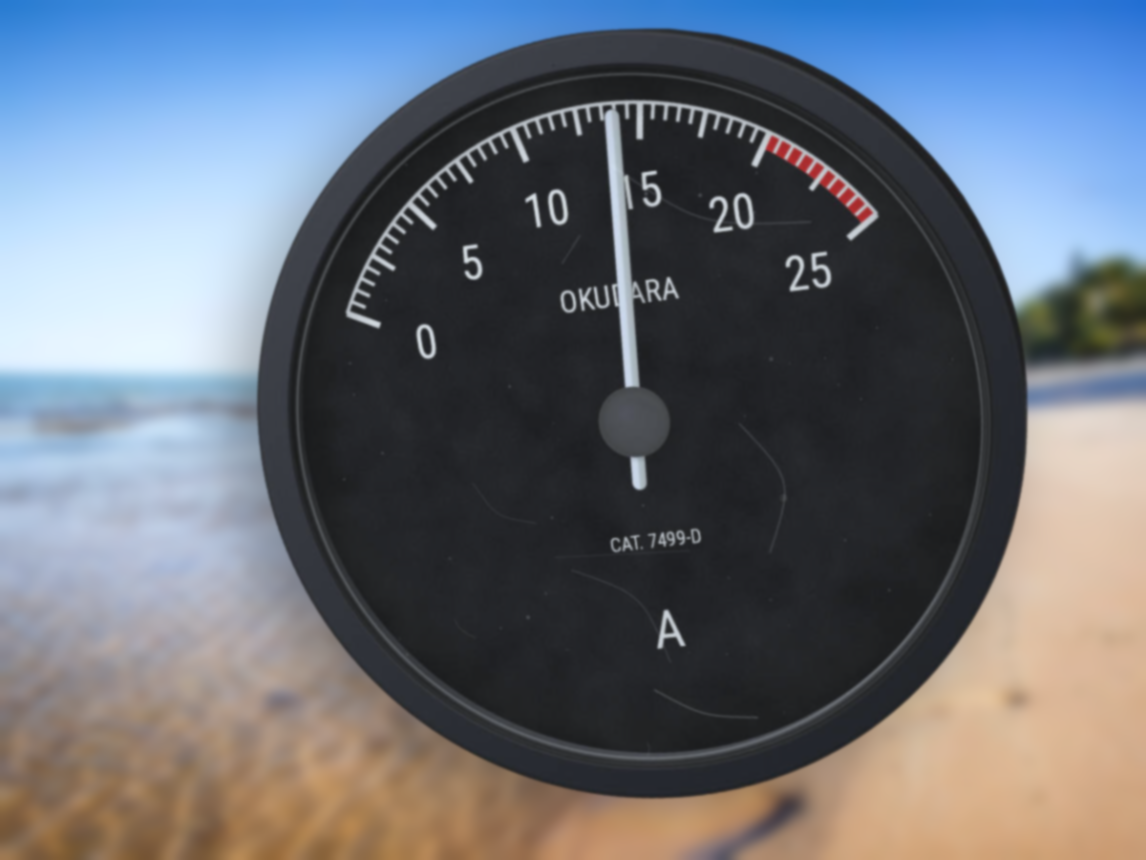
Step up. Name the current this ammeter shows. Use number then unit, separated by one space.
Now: 14 A
